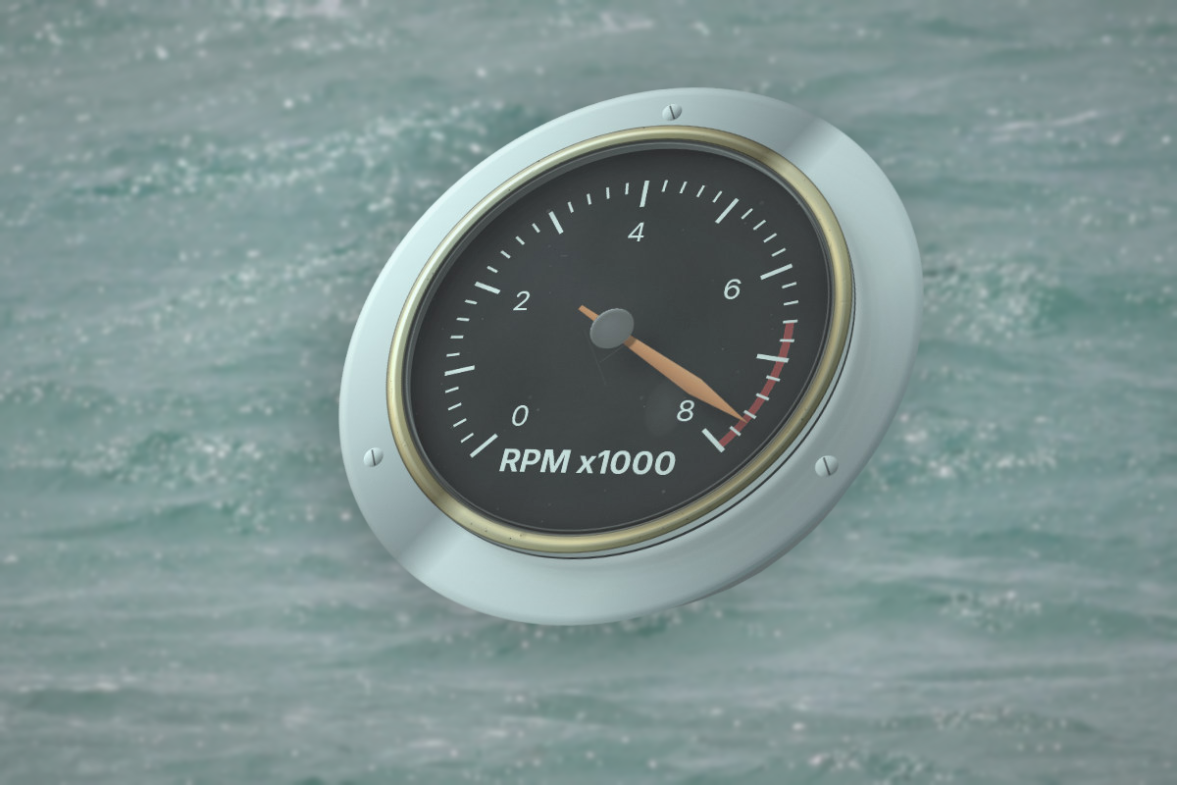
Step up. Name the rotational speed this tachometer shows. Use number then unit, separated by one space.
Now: 7700 rpm
